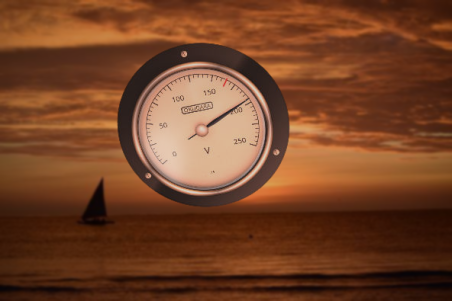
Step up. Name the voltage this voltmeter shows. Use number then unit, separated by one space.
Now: 195 V
